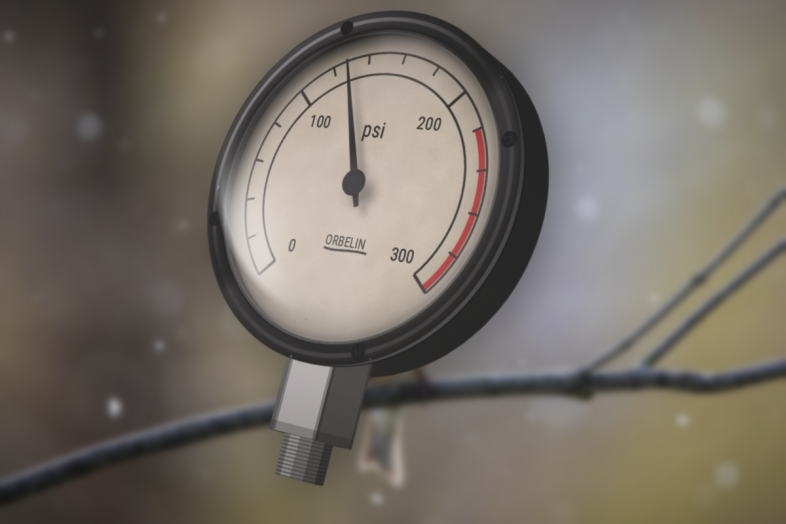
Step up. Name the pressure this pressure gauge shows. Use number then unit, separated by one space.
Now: 130 psi
